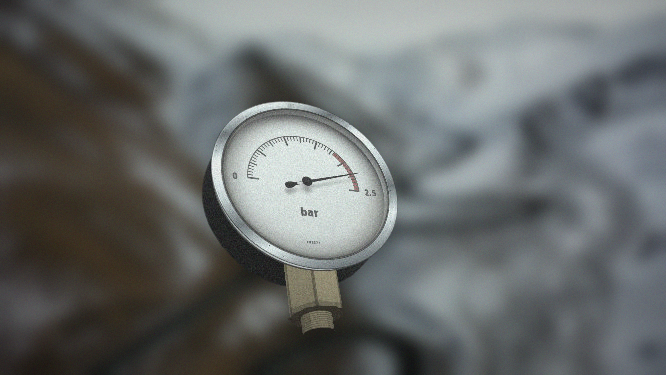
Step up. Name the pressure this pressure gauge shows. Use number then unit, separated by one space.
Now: 2.25 bar
